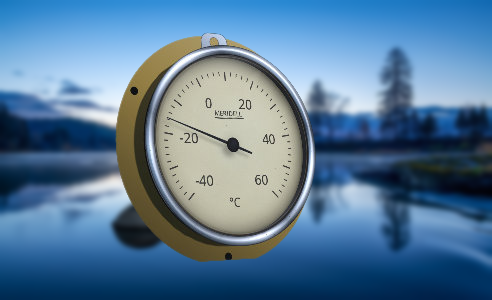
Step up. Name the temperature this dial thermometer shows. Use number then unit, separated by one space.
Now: -16 °C
